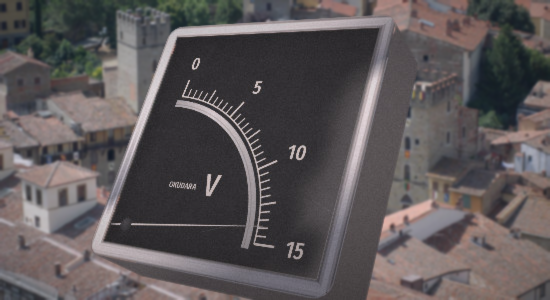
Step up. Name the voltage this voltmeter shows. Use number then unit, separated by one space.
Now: 14 V
